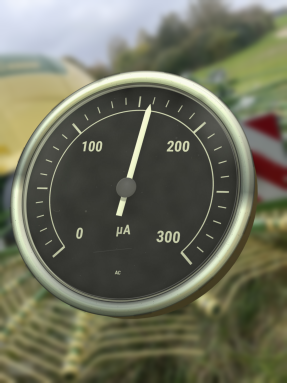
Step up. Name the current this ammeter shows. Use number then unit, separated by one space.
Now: 160 µA
